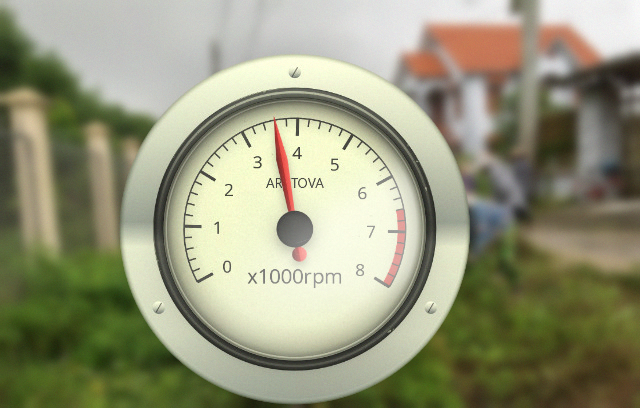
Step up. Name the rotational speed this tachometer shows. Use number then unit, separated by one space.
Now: 3600 rpm
